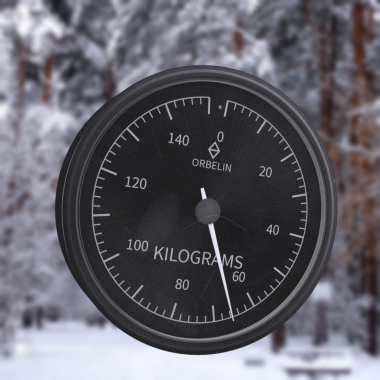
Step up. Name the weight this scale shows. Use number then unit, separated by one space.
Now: 66 kg
